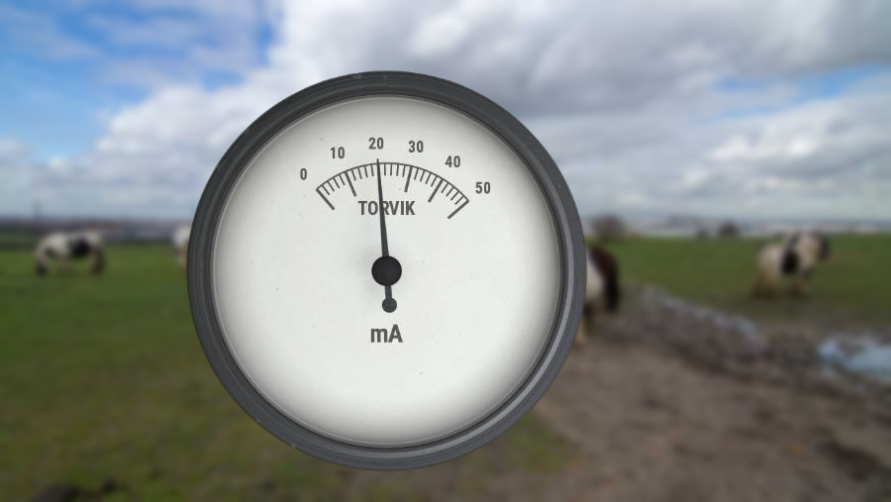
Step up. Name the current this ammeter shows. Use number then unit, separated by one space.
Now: 20 mA
